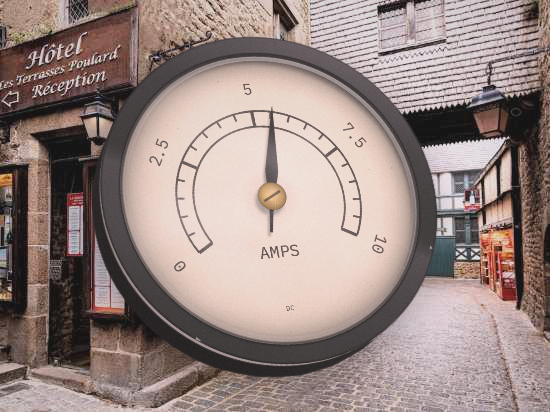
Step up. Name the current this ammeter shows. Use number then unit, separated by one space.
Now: 5.5 A
